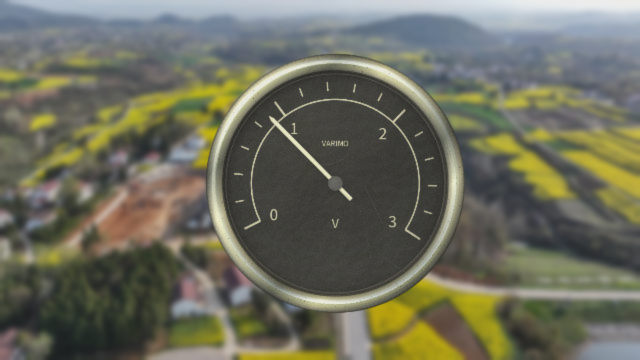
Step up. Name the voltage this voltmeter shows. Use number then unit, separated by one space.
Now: 0.9 V
